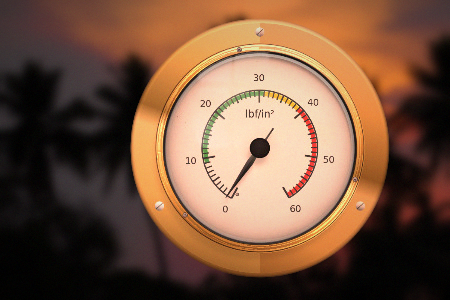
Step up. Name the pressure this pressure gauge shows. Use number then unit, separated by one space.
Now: 1 psi
